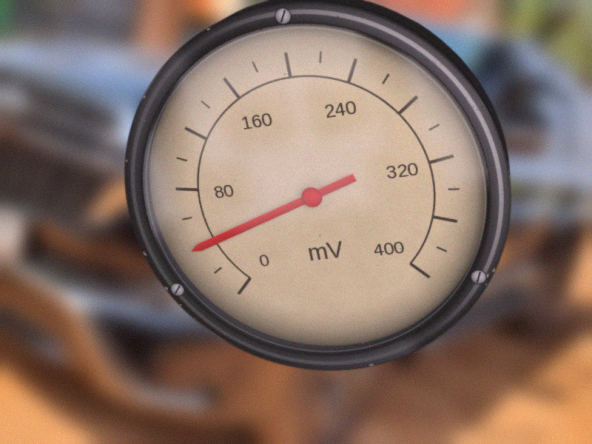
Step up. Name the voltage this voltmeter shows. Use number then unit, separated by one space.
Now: 40 mV
